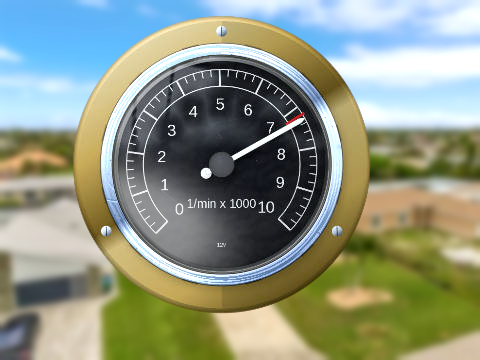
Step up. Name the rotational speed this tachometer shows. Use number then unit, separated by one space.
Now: 7300 rpm
